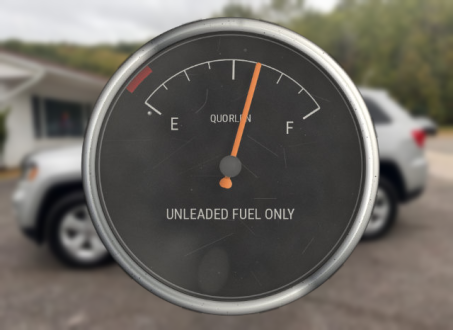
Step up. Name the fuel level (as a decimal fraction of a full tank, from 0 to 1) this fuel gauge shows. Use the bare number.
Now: 0.625
